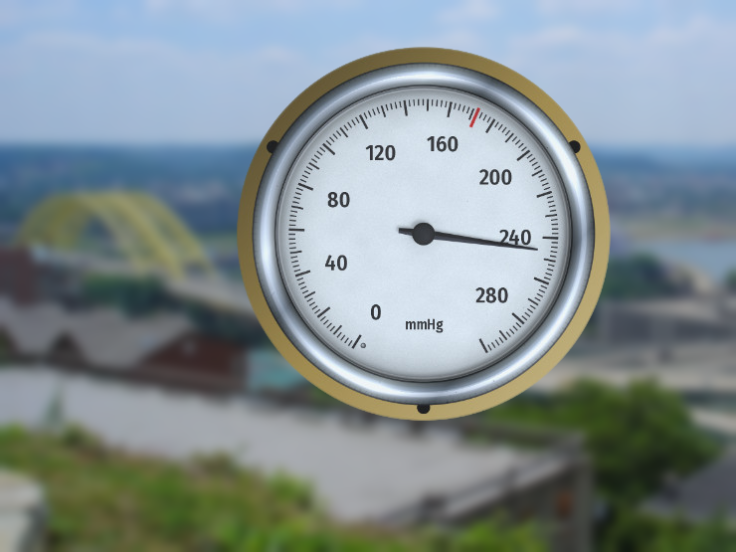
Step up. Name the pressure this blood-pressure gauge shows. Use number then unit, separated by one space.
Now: 246 mmHg
